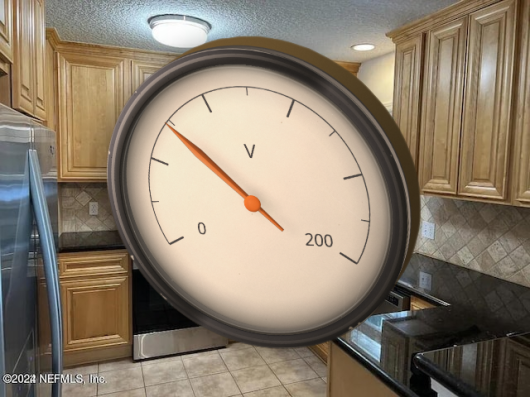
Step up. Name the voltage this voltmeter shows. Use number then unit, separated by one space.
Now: 60 V
